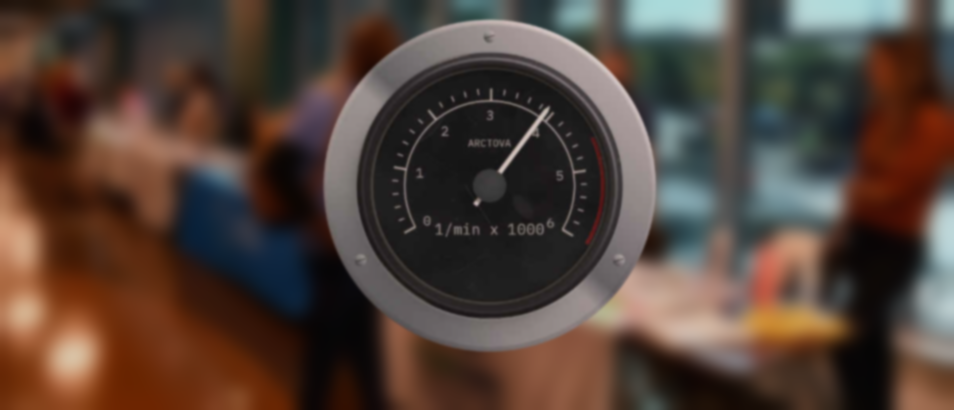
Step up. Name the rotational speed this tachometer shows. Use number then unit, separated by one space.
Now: 3900 rpm
